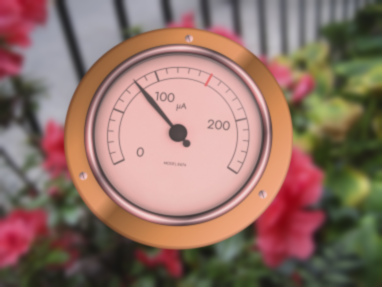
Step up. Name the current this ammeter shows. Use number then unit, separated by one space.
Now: 80 µA
